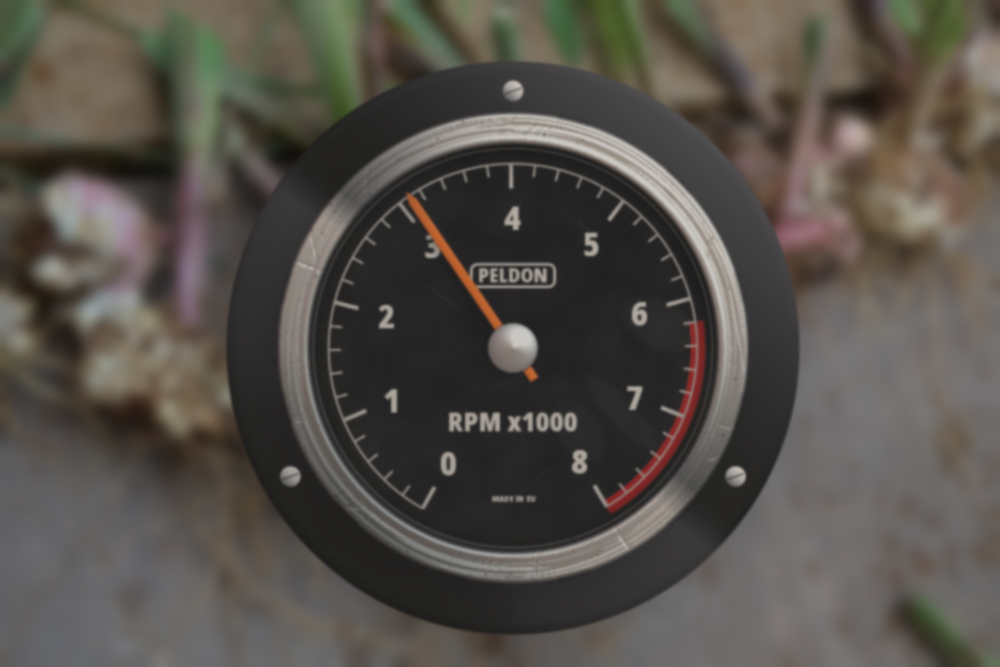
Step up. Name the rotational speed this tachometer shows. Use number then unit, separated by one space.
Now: 3100 rpm
